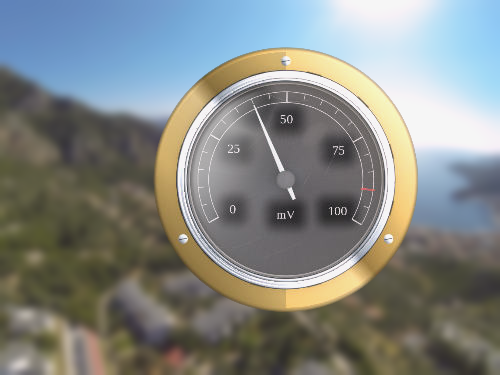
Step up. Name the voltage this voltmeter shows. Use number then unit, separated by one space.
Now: 40 mV
